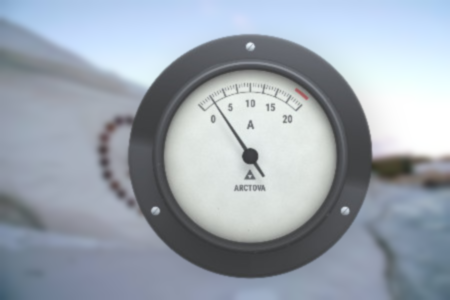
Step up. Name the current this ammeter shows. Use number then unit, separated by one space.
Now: 2.5 A
